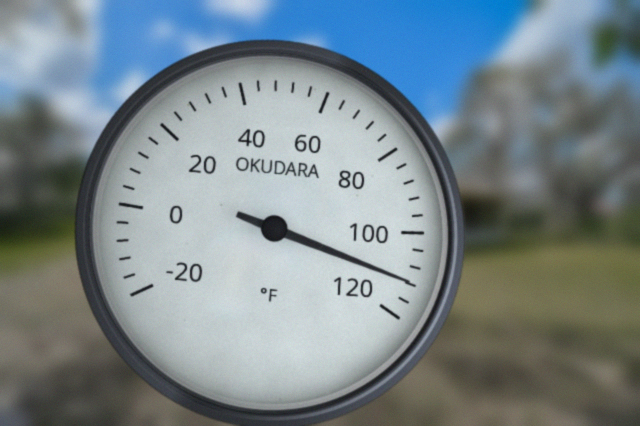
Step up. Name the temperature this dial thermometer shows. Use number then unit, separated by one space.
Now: 112 °F
